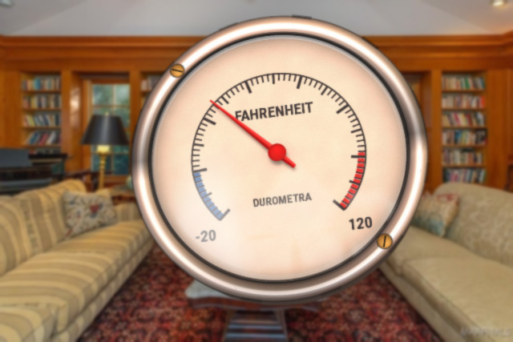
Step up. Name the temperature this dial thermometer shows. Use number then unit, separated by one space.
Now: 26 °F
